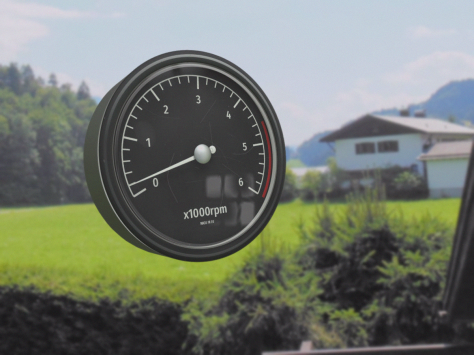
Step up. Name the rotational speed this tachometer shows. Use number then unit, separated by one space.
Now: 200 rpm
